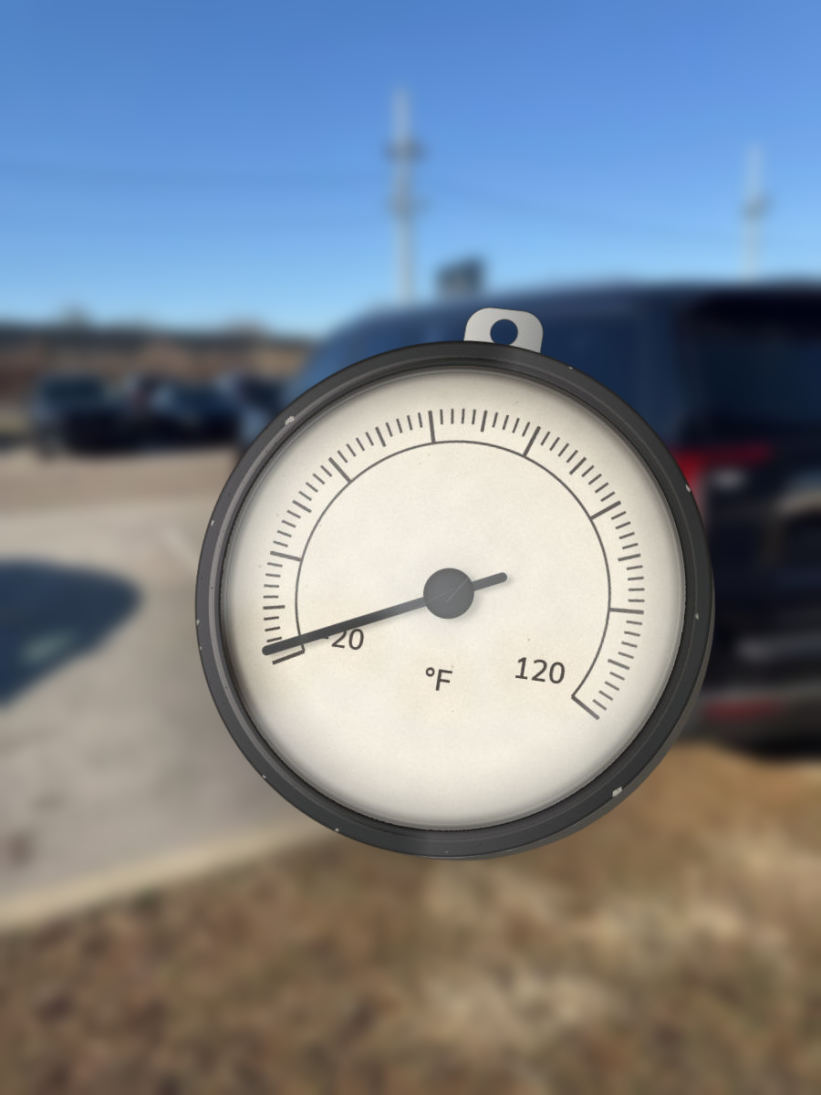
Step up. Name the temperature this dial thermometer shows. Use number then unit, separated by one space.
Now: -18 °F
